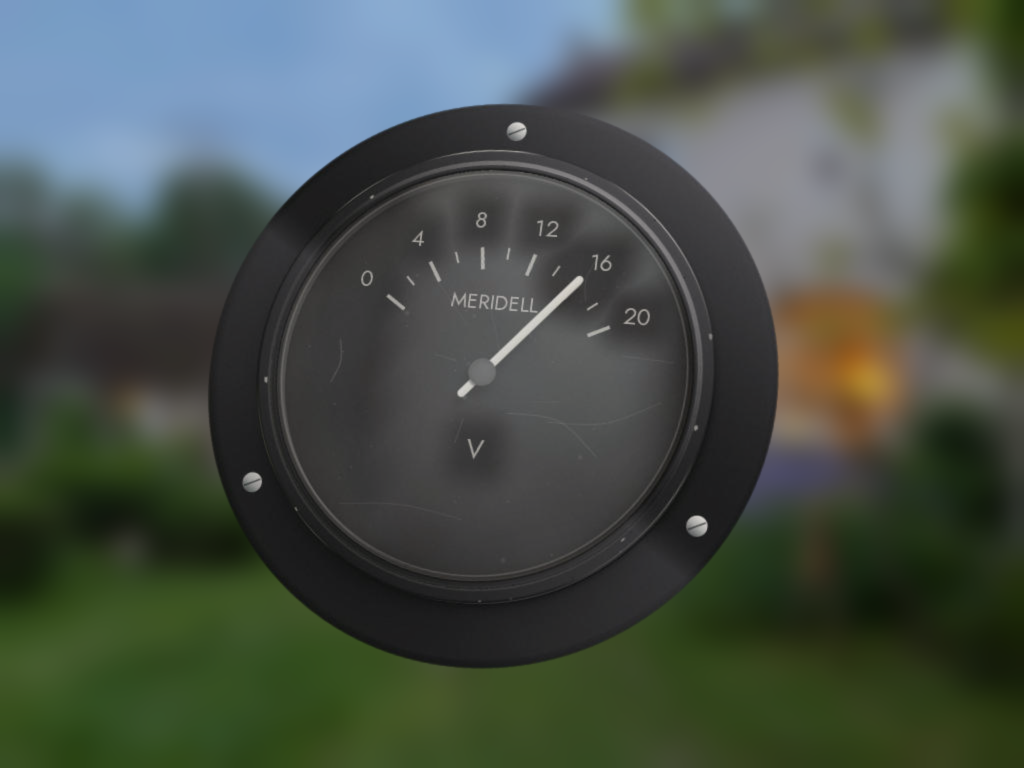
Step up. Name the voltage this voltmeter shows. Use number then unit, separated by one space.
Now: 16 V
